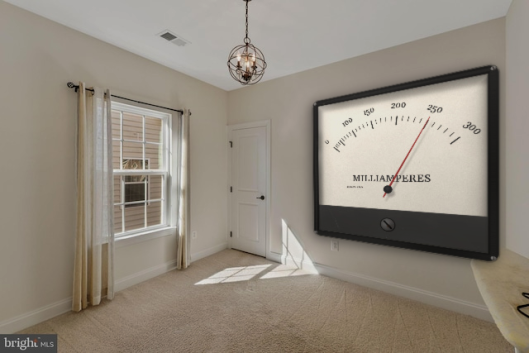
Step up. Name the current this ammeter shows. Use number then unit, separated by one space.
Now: 250 mA
